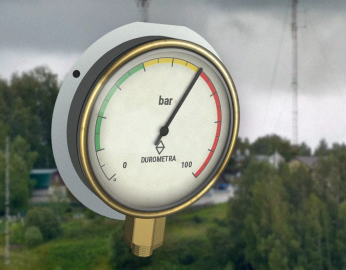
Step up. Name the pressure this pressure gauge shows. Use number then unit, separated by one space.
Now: 60 bar
